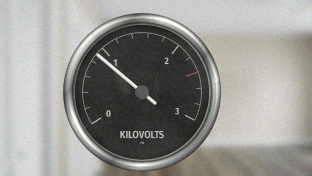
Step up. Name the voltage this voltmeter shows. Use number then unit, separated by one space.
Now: 0.9 kV
